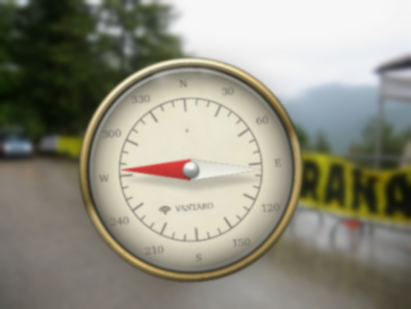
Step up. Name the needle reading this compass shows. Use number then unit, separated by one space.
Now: 275 °
